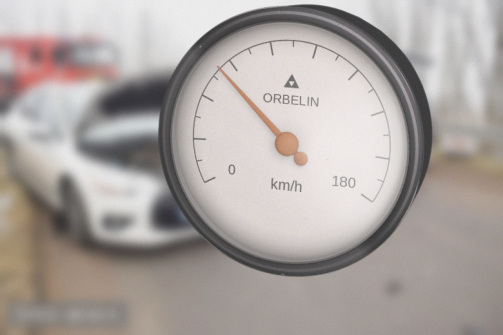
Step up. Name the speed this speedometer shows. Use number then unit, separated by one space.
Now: 55 km/h
